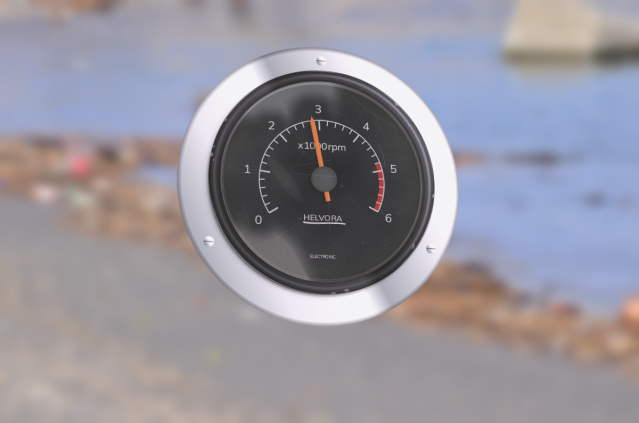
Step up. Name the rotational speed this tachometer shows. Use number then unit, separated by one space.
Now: 2800 rpm
